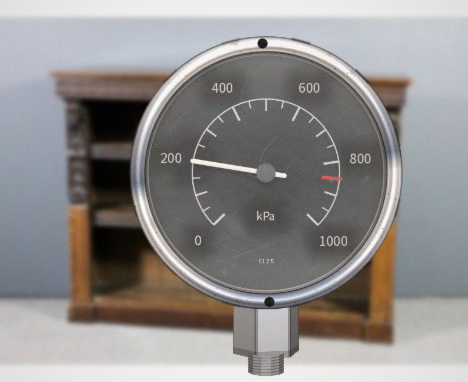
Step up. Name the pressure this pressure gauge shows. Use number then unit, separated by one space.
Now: 200 kPa
